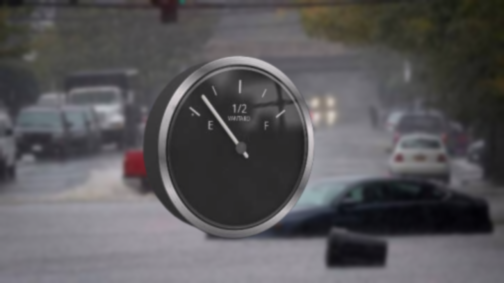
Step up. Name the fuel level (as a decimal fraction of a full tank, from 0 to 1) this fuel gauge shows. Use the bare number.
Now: 0.125
